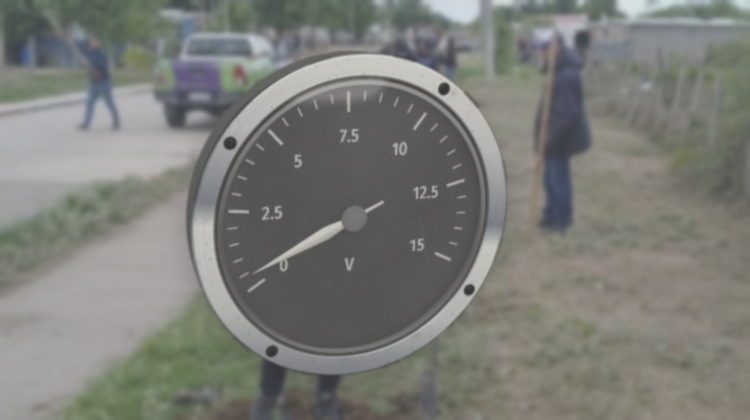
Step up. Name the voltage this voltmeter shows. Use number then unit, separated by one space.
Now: 0.5 V
